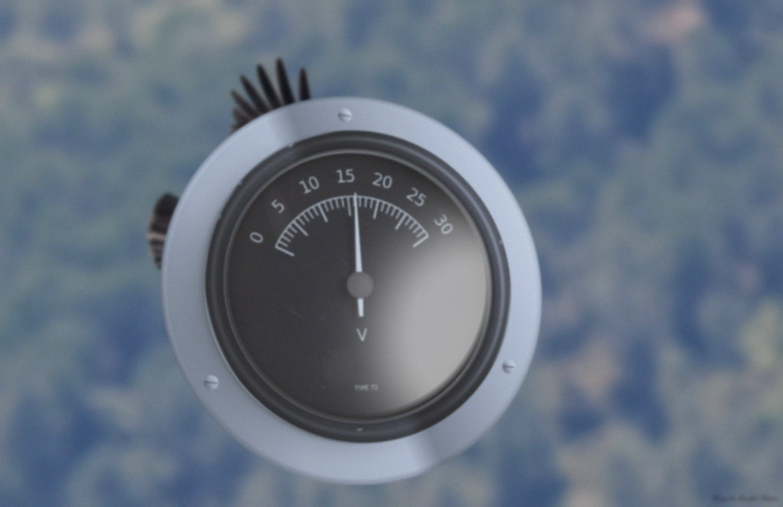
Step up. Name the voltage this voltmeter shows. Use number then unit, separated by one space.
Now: 16 V
